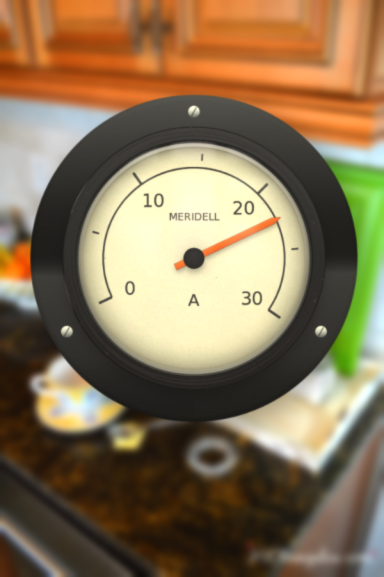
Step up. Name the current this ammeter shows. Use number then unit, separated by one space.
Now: 22.5 A
